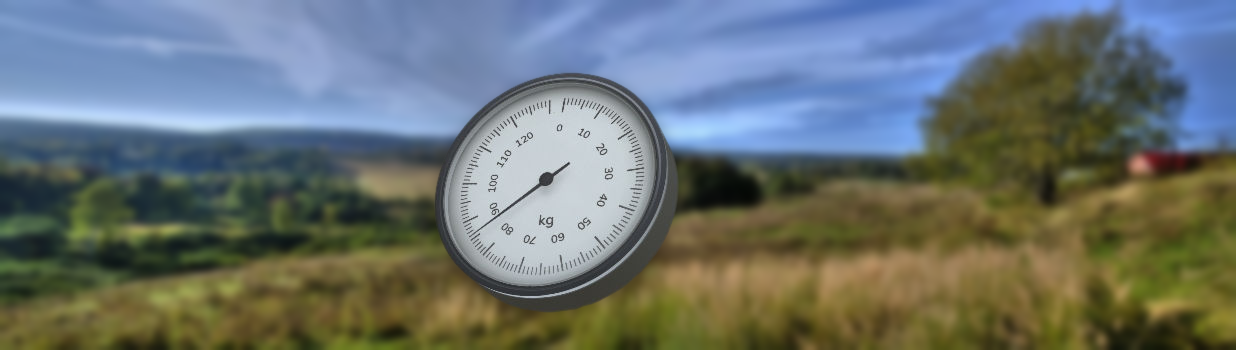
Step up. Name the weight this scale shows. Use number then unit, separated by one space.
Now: 85 kg
